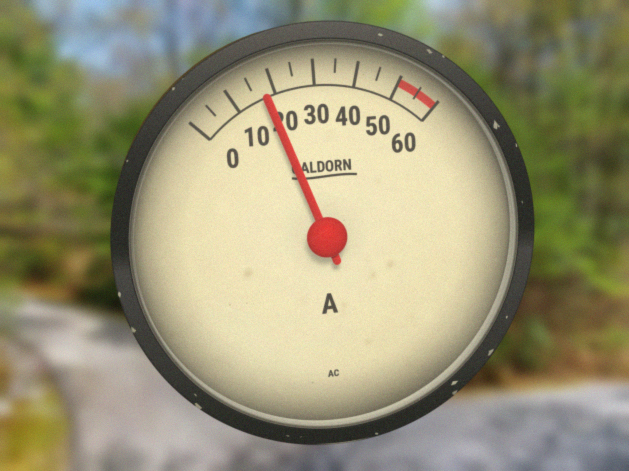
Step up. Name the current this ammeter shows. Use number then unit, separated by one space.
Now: 17.5 A
